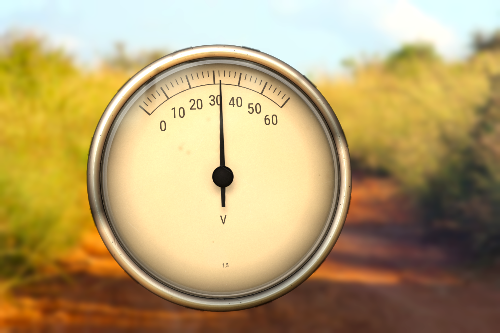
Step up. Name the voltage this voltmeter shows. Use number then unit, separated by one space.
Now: 32 V
